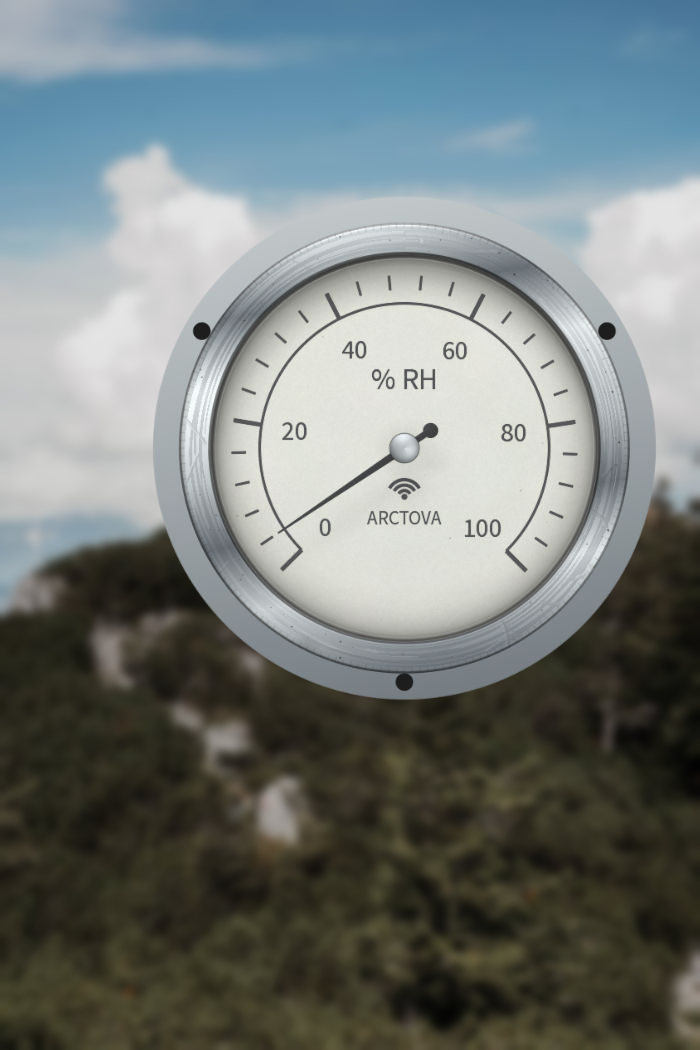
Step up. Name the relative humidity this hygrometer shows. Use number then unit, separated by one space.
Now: 4 %
